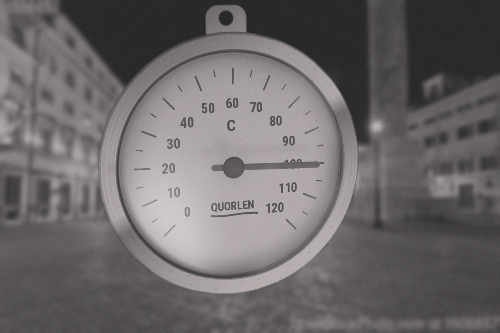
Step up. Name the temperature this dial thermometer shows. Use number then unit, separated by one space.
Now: 100 °C
